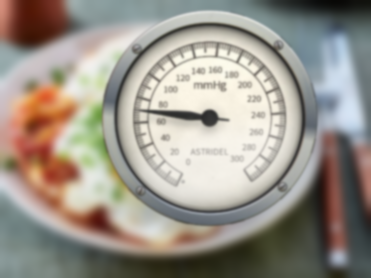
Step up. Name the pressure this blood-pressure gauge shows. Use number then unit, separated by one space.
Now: 70 mmHg
